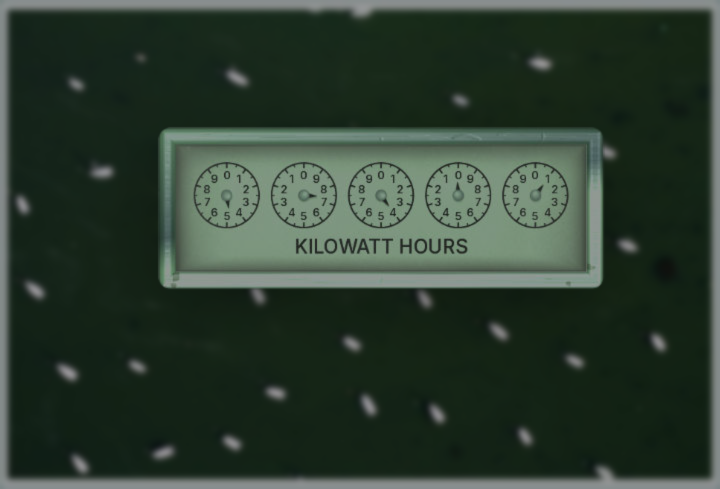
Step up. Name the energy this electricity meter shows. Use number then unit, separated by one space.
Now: 47401 kWh
